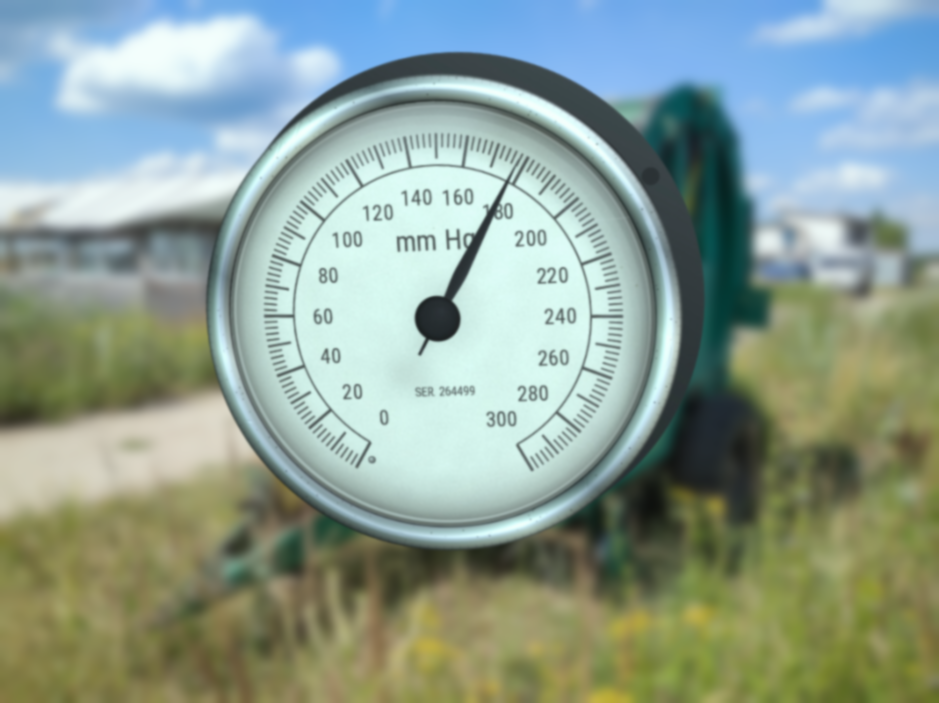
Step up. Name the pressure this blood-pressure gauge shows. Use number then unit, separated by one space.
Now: 178 mmHg
